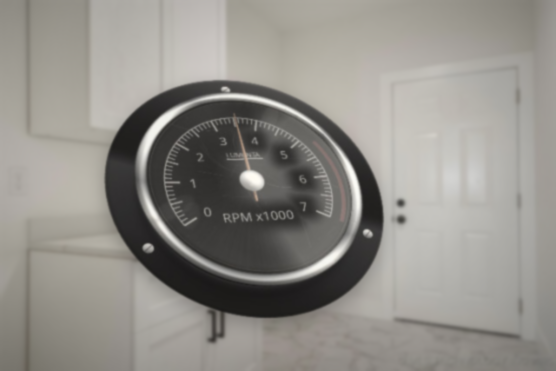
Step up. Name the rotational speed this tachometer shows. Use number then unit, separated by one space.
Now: 3500 rpm
